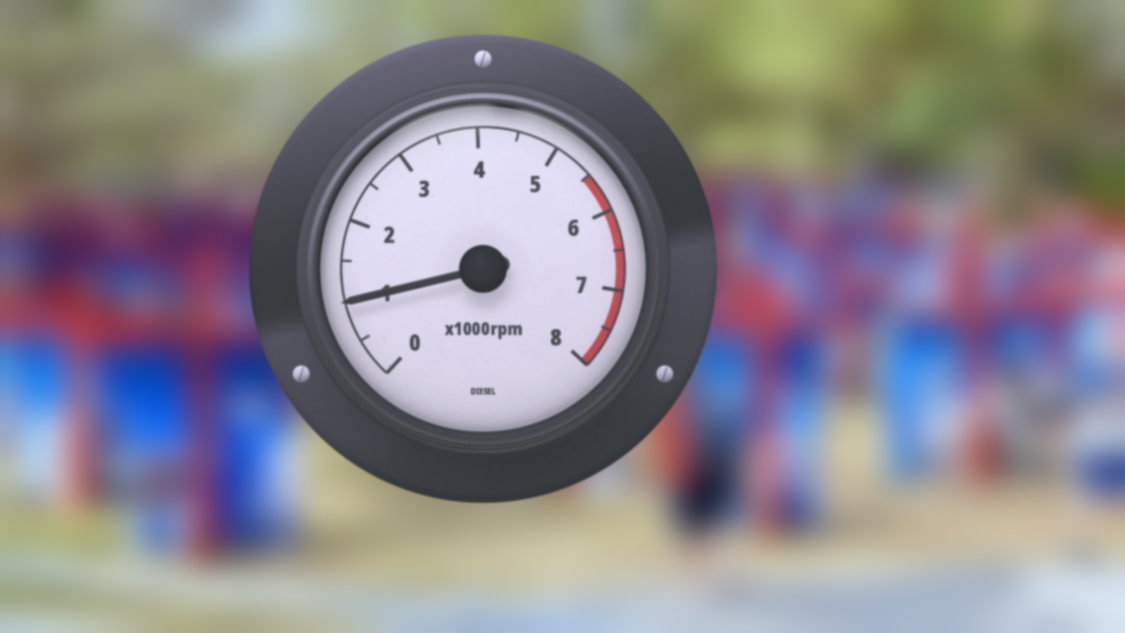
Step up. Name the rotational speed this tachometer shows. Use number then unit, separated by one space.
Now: 1000 rpm
